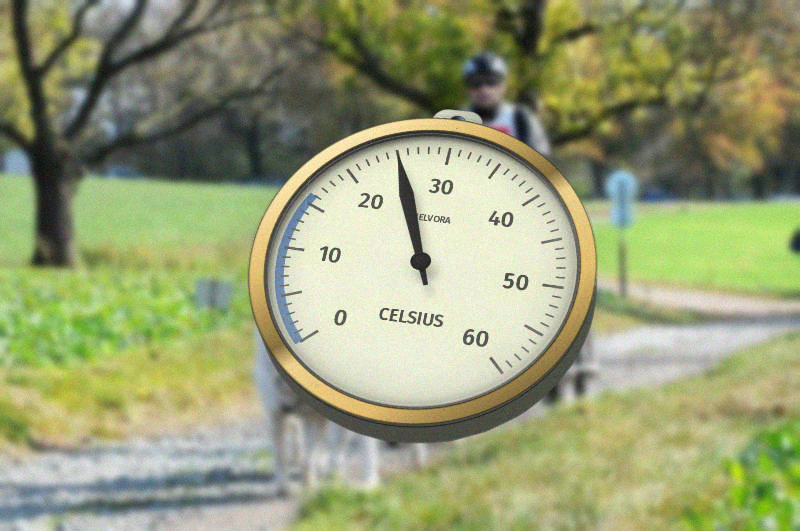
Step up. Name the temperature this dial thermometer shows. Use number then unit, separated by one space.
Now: 25 °C
